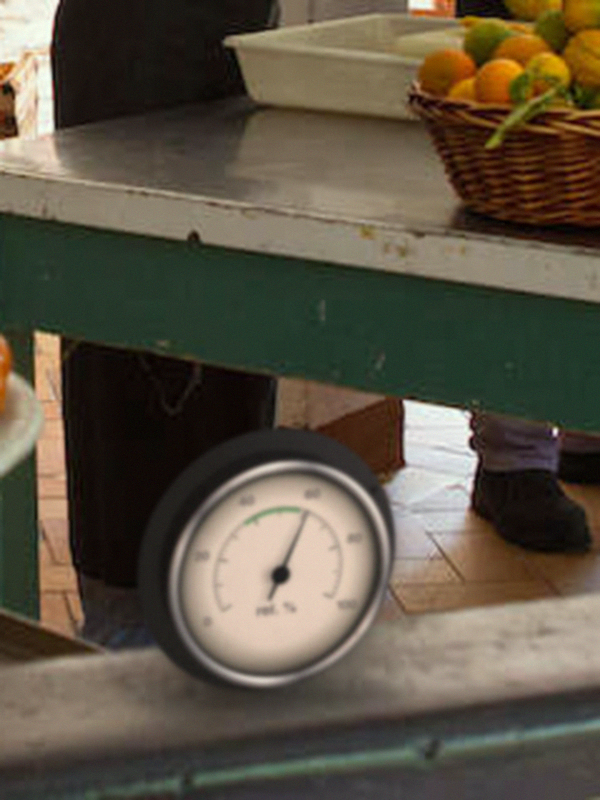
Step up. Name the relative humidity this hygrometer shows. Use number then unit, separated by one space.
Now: 60 %
